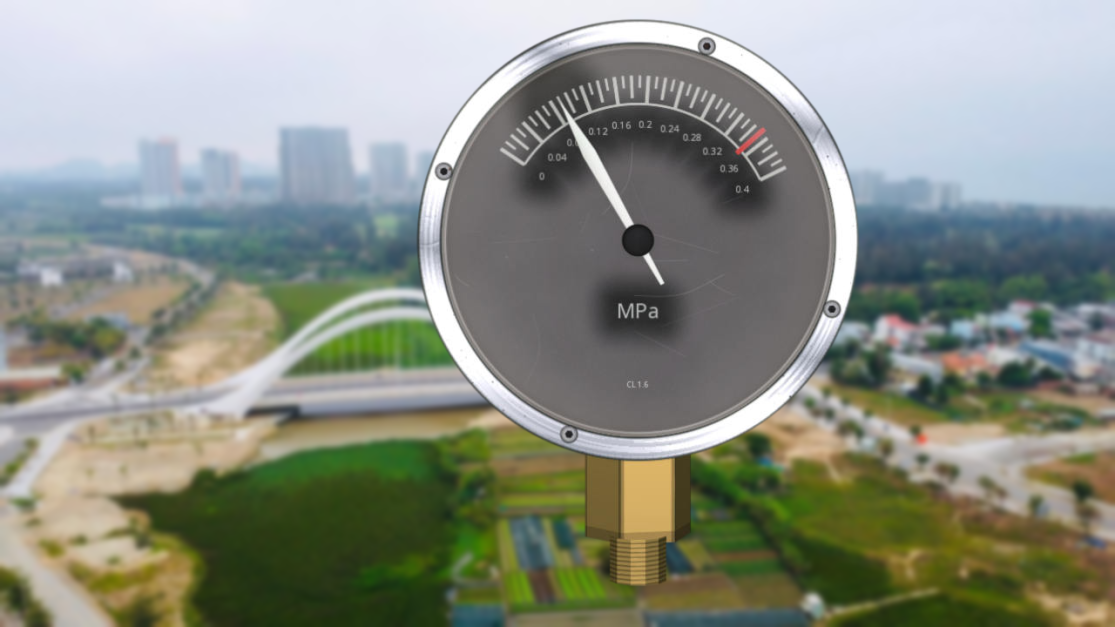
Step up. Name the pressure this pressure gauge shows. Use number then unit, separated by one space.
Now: 0.09 MPa
